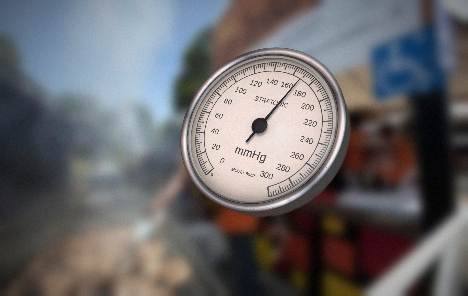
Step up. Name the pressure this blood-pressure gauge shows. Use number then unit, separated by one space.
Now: 170 mmHg
